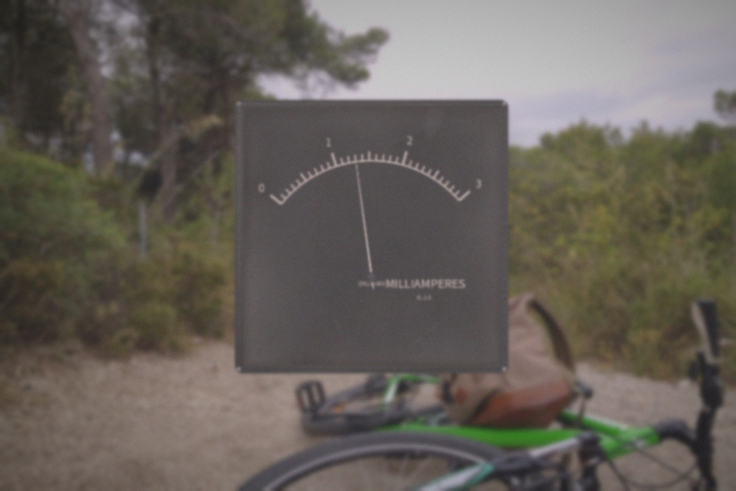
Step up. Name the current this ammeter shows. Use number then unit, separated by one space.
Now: 1.3 mA
